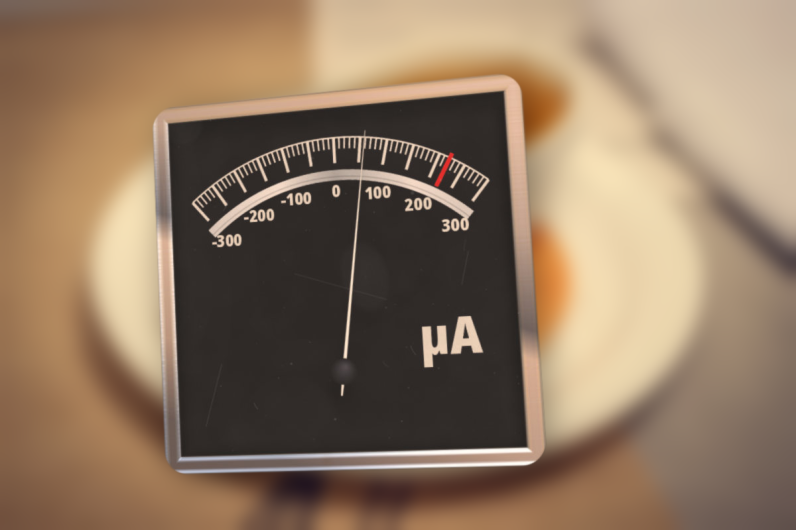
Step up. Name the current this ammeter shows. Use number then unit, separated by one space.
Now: 60 µA
